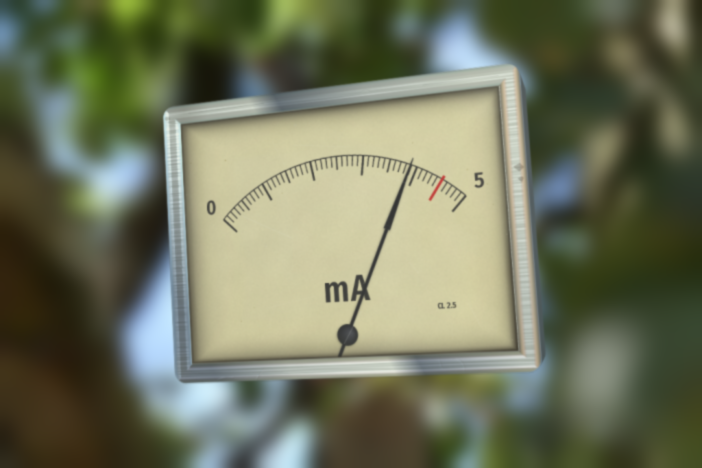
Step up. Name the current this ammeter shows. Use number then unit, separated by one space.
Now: 3.9 mA
